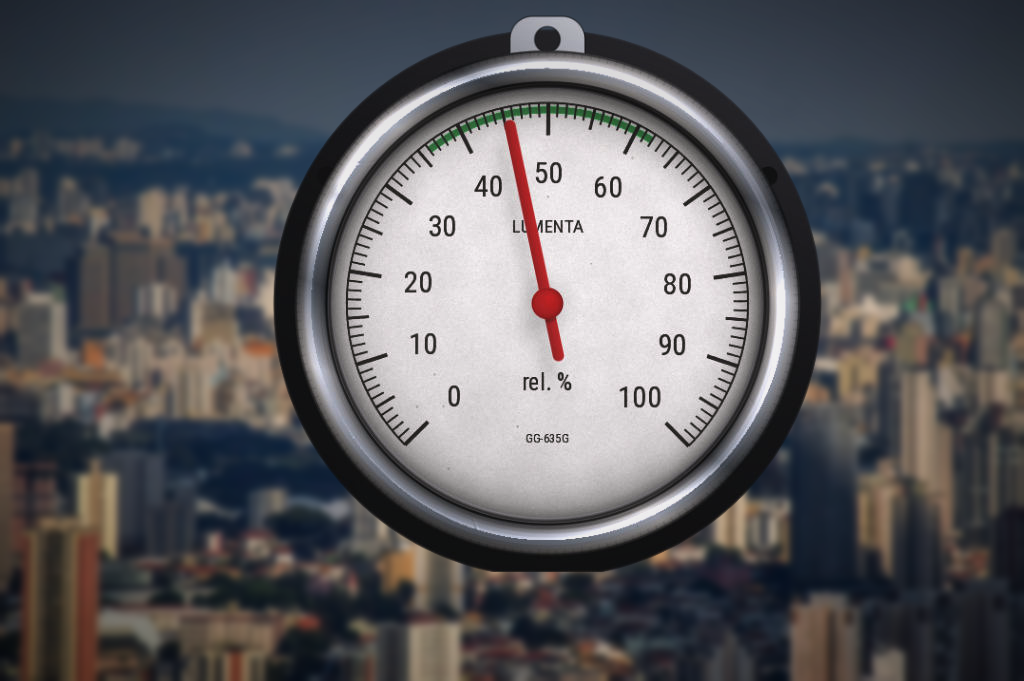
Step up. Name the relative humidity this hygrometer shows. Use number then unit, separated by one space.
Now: 45.5 %
